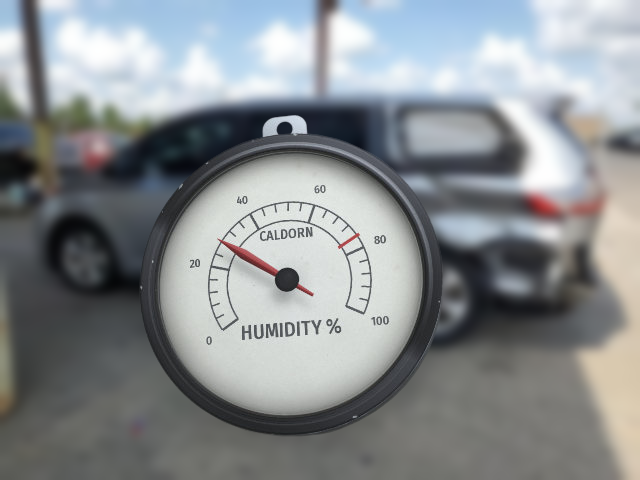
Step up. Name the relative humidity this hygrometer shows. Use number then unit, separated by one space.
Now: 28 %
